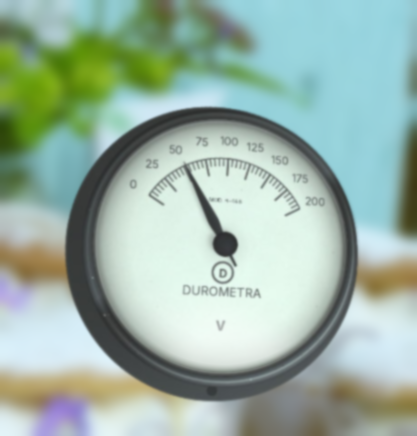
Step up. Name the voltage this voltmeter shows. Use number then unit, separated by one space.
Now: 50 V
